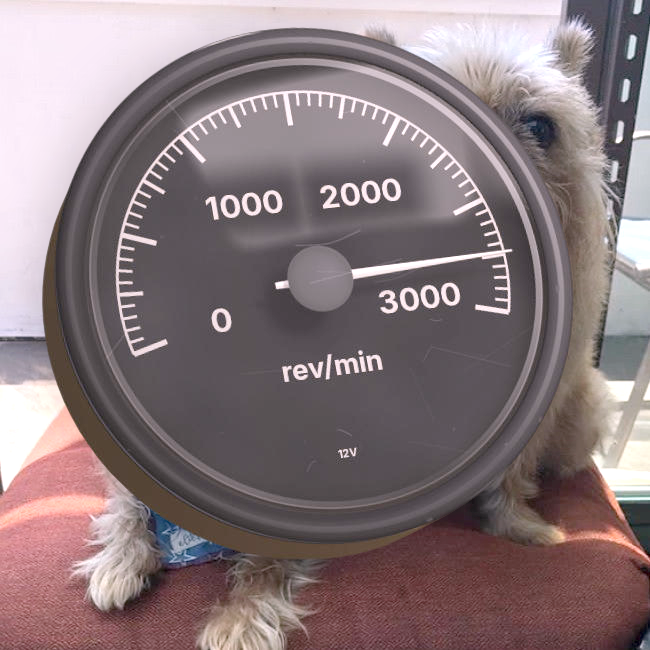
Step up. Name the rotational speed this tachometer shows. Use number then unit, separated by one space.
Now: 2750 rpm
